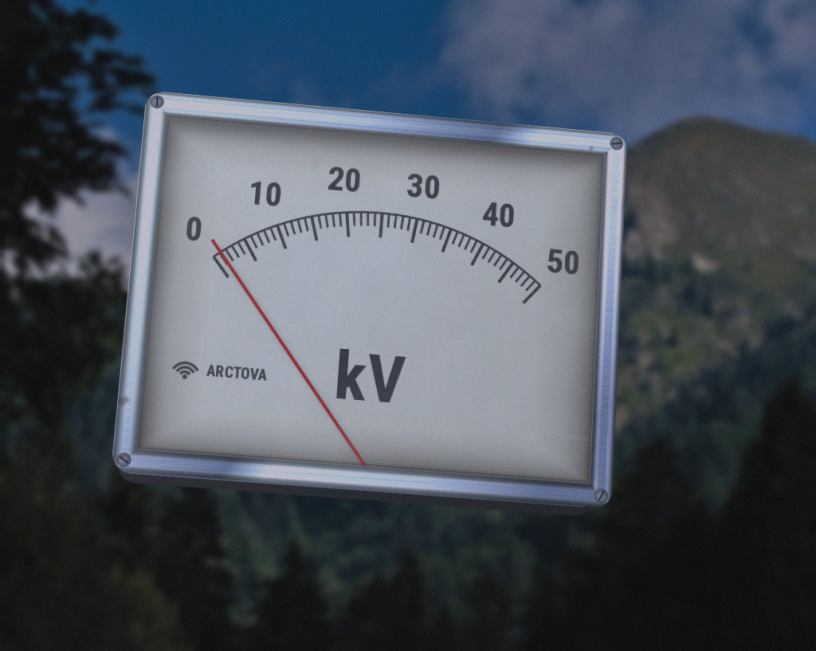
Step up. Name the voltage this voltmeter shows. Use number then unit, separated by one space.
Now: 1 kV
